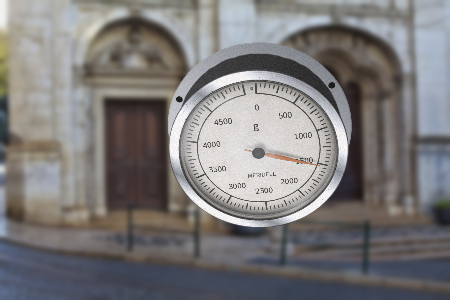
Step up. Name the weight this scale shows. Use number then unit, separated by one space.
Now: 1500 g
